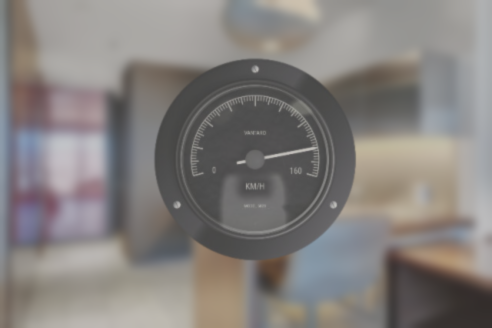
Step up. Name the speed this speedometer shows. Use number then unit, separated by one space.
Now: 140 km/h
